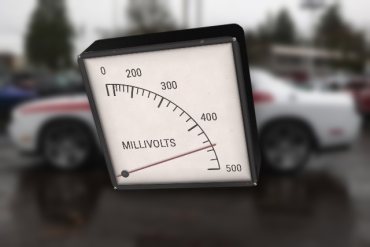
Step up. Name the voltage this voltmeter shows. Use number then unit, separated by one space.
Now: 450 mV
